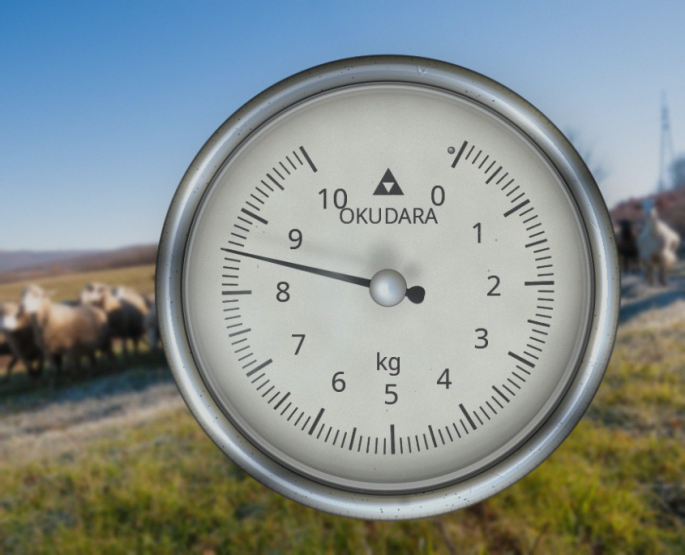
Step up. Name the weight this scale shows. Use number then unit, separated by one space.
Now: 8.5 kg
